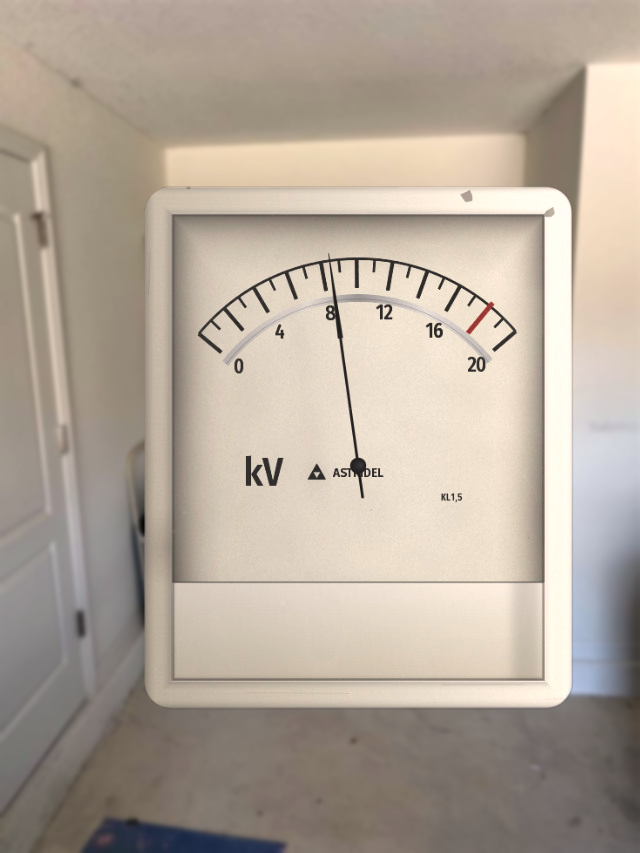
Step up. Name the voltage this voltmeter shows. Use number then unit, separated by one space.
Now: 8.5 kV
